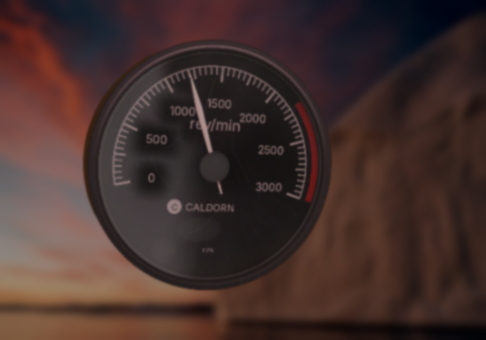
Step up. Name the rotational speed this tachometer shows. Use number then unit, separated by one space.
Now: 1200 rpm
